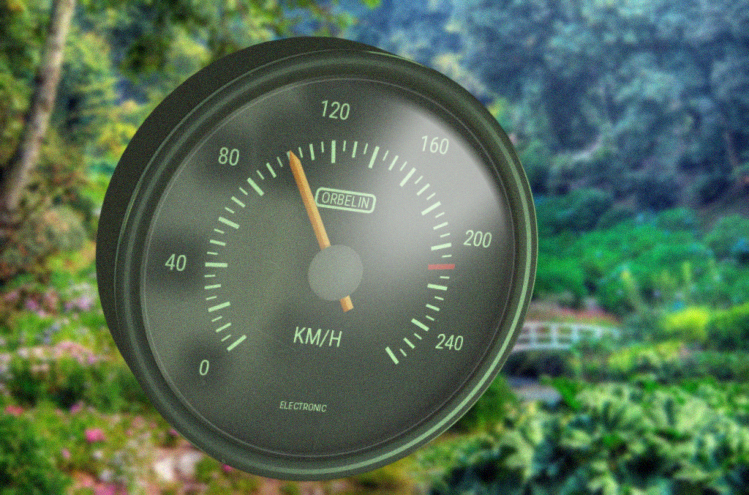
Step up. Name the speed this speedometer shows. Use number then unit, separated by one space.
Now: 100 km/h
